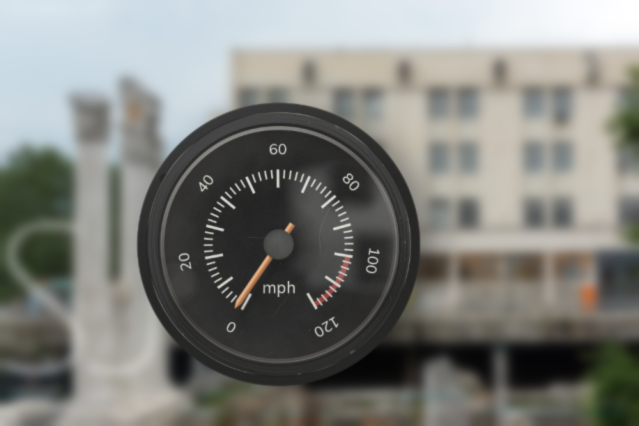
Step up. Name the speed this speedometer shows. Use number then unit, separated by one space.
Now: 2 mph
